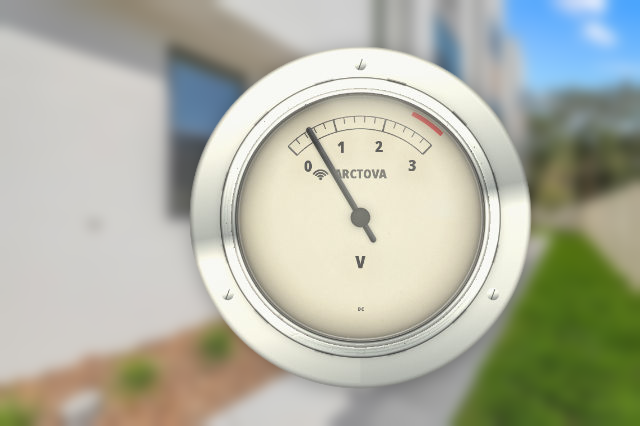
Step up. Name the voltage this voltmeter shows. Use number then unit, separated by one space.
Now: 0.5 V
